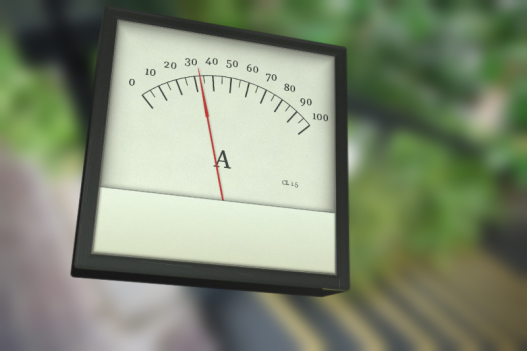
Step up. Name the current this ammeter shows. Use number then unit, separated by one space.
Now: 32.5 A
